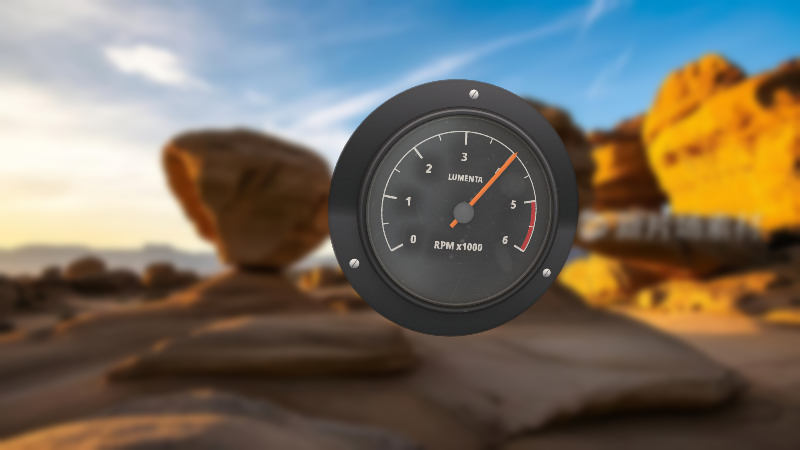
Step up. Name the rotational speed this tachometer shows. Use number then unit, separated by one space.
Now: 4000 rpm
